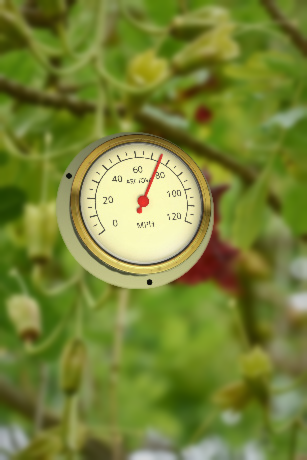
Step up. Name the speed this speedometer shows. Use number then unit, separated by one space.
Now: 75 mph
